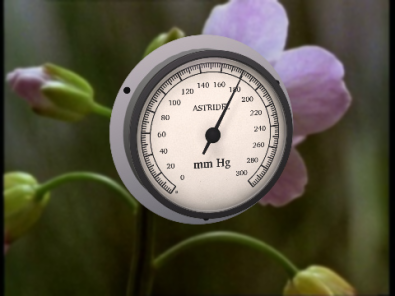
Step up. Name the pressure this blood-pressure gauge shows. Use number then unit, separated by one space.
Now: 180 mmHg
